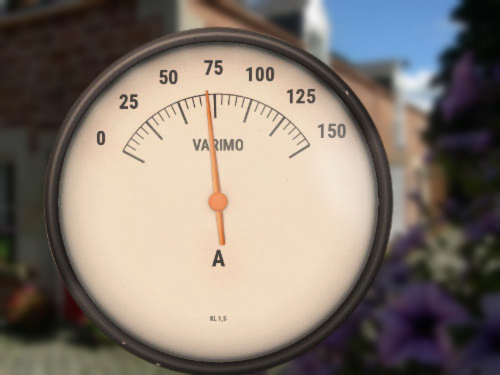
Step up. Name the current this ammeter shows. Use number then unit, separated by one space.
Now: 70 A
